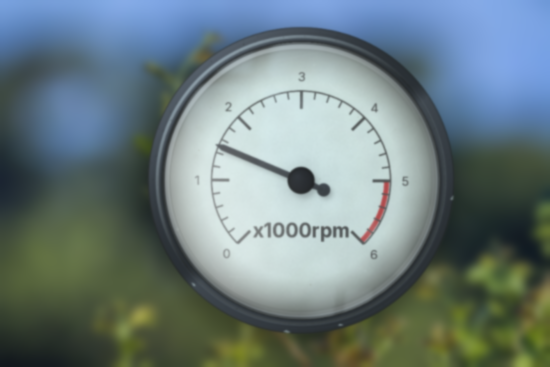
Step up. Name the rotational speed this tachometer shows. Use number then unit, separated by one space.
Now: 1500 rpm
